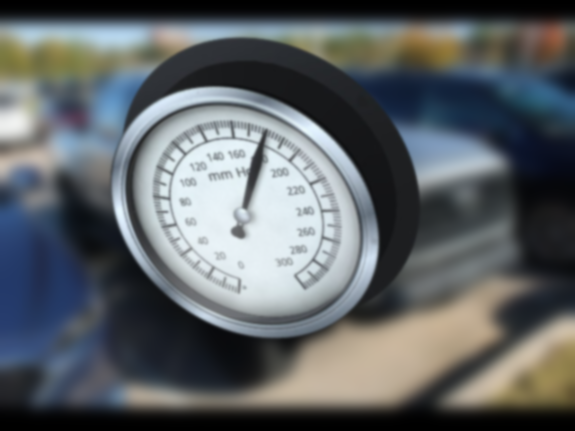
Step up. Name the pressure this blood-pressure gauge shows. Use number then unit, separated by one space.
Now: 180 mmHg
